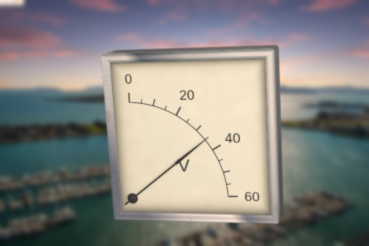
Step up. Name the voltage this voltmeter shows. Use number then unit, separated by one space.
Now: 35 V
